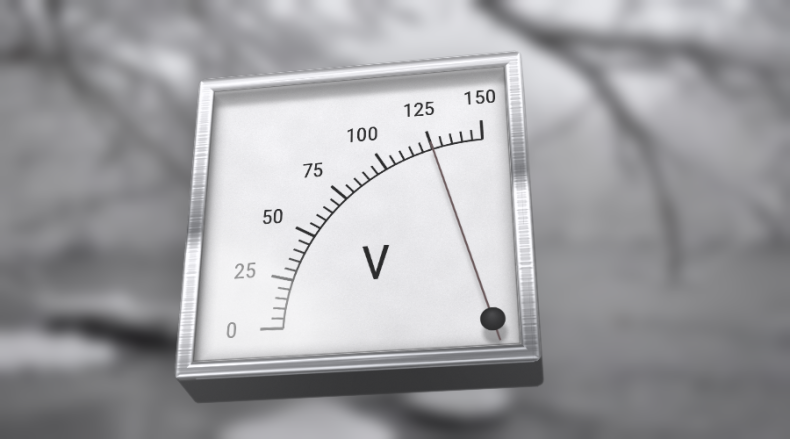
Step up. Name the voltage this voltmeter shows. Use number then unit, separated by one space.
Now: 125 V
